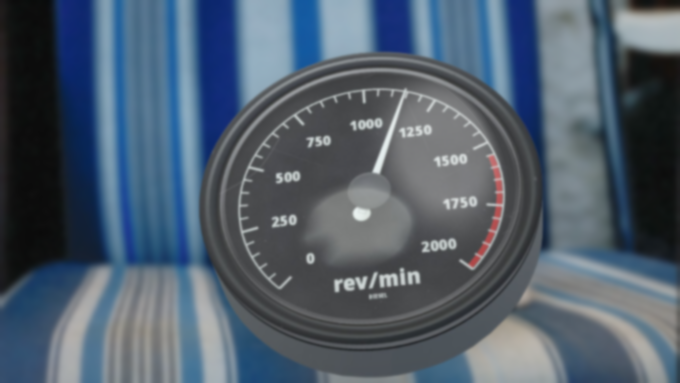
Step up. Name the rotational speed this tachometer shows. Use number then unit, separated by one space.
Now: 1150 rpm
